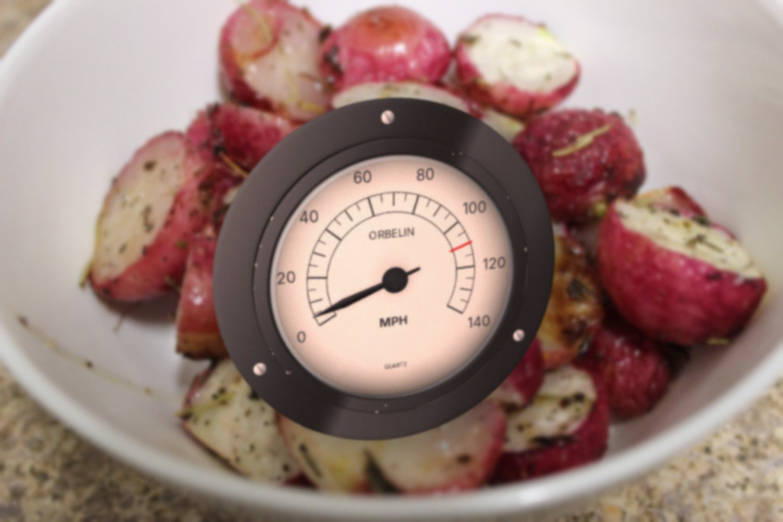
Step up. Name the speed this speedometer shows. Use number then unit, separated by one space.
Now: 5 mph
